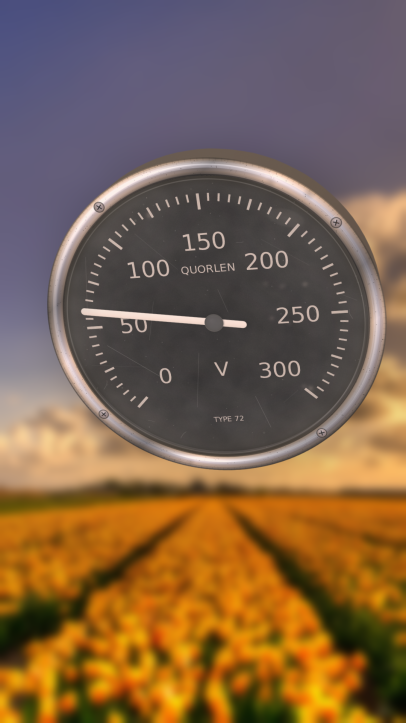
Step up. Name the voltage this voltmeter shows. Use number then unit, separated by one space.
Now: 60 V
